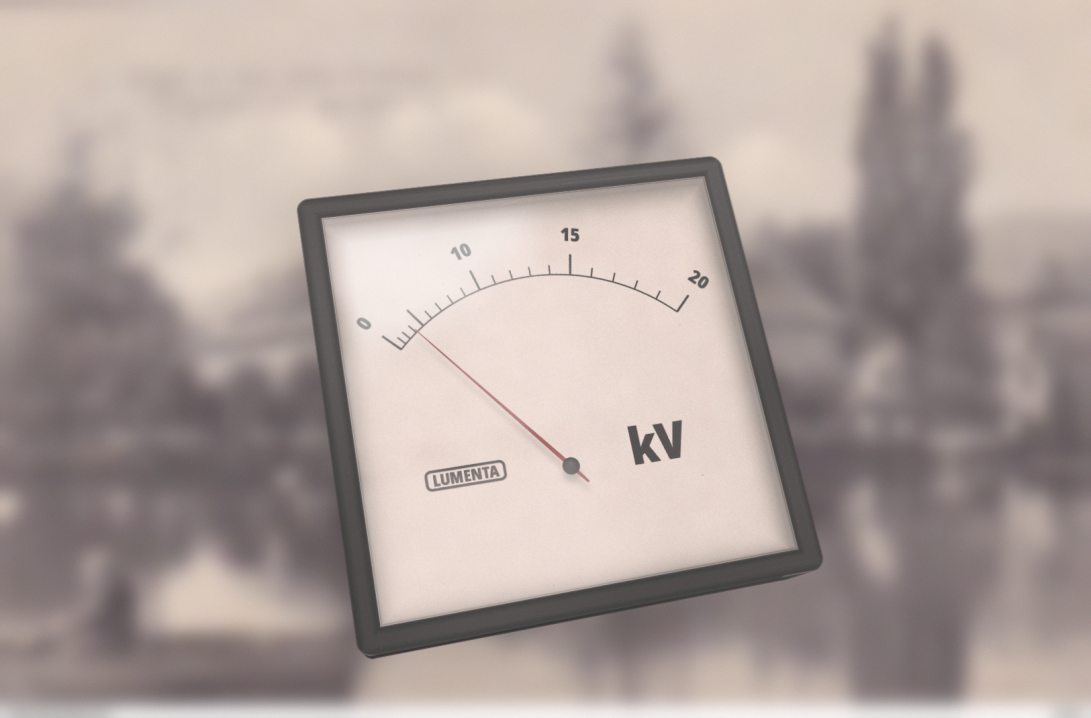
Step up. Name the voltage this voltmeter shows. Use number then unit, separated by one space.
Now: 4 kV
